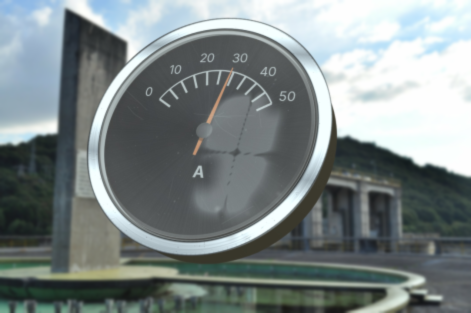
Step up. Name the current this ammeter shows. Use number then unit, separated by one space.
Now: 30 A
